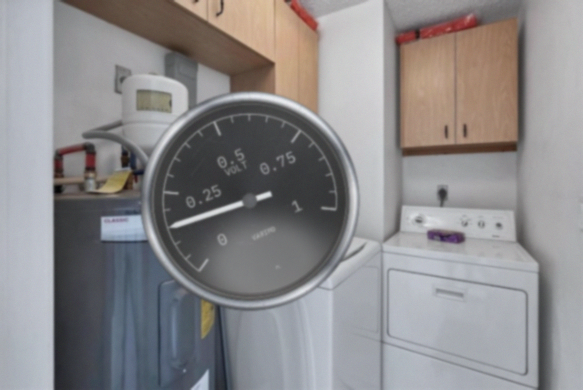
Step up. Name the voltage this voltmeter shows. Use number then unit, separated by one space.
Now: 0.15 V
